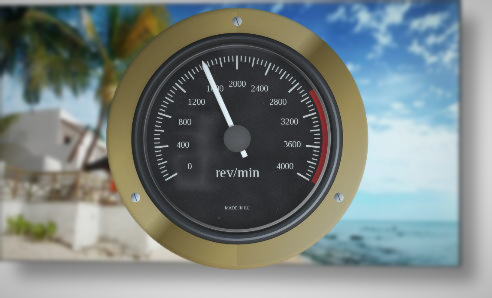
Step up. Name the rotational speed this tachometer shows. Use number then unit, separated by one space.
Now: 1600 rpm
